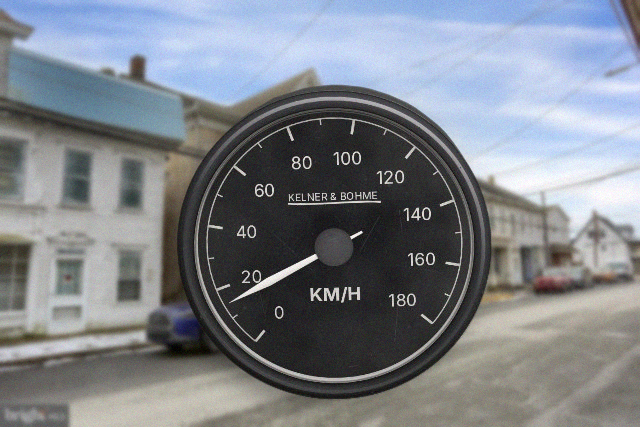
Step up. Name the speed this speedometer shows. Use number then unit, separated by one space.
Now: 15 km/h
